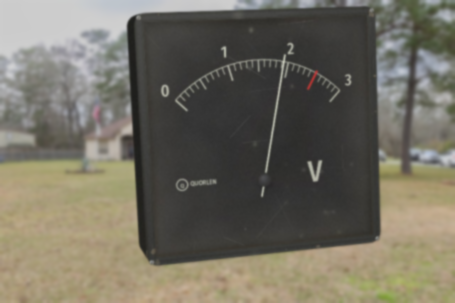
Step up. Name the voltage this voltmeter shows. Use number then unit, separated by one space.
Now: 1.9 V
